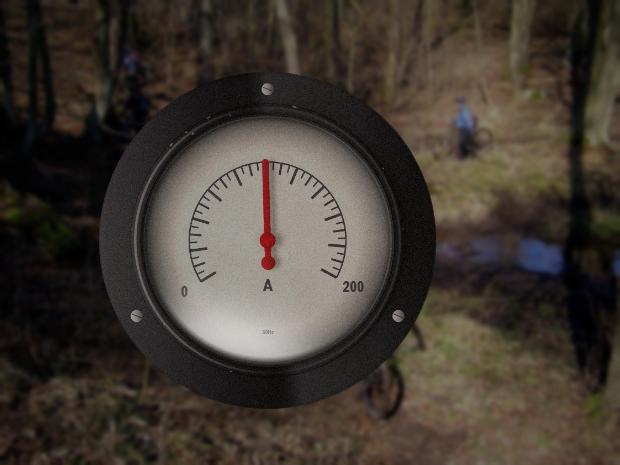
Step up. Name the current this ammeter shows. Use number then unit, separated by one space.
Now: 100 A
